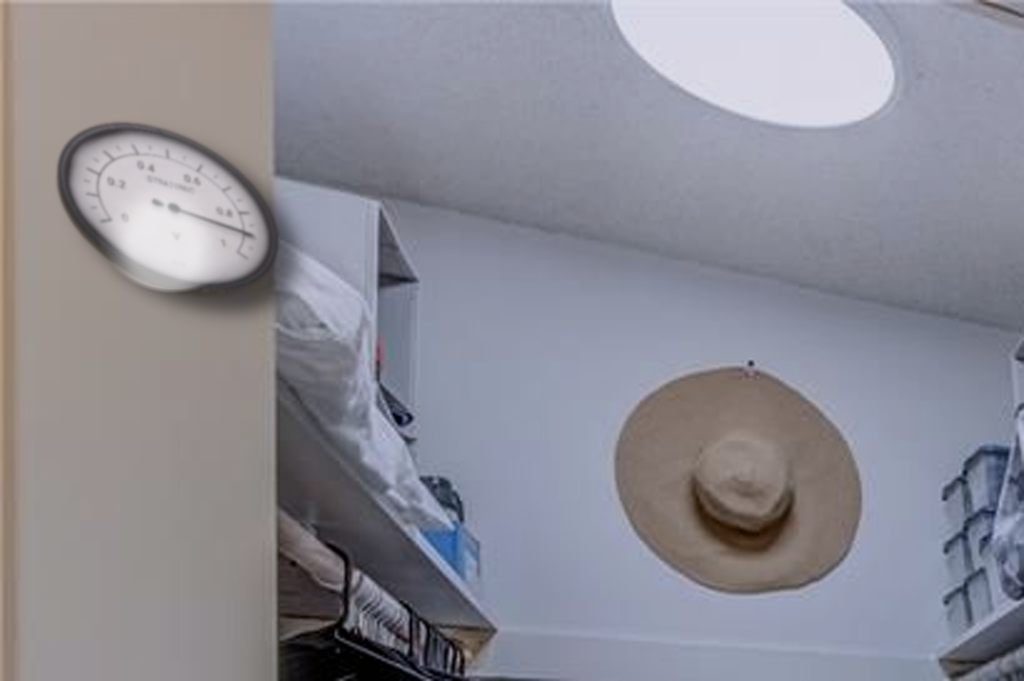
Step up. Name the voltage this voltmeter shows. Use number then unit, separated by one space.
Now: 0.9 V
